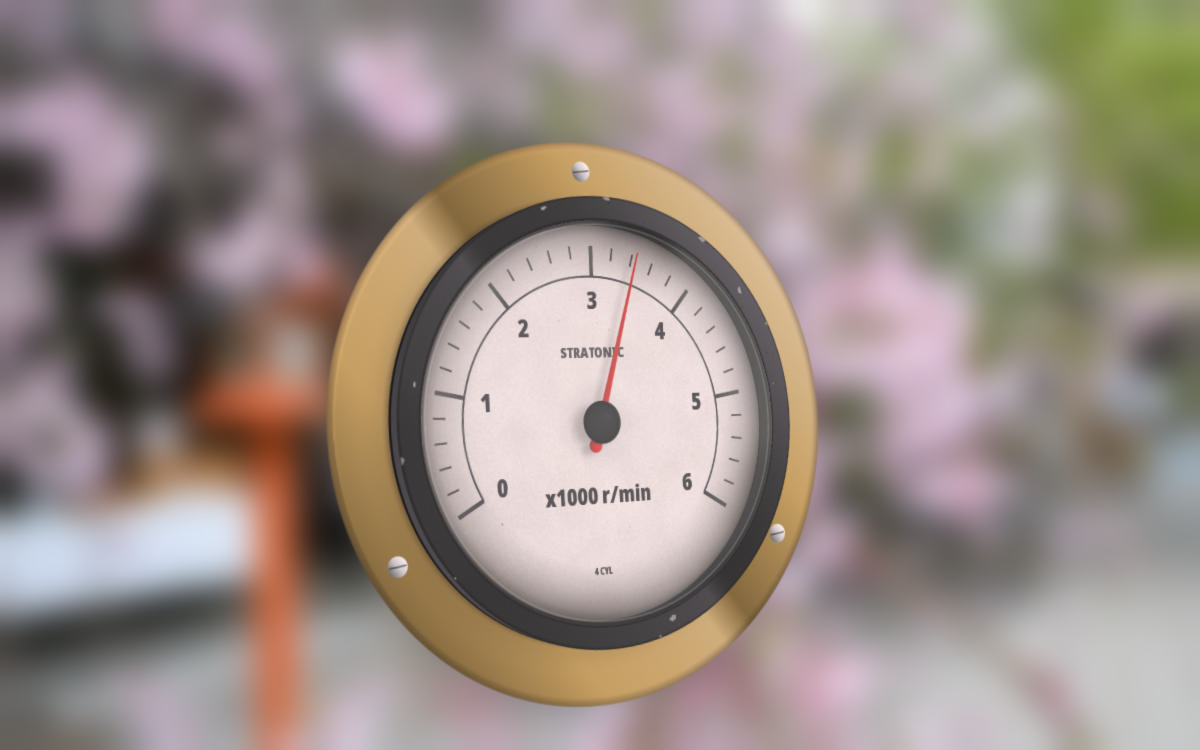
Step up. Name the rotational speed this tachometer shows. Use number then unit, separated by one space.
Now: 3400 rpm
